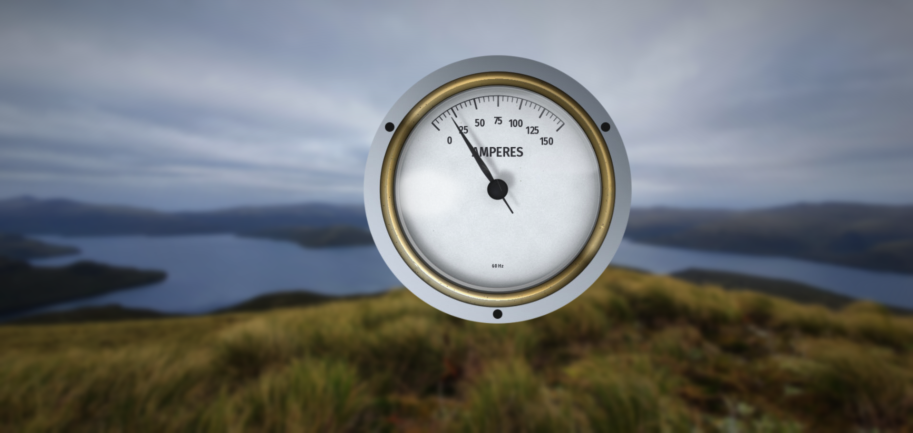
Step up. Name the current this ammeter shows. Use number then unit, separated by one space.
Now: 20 A
